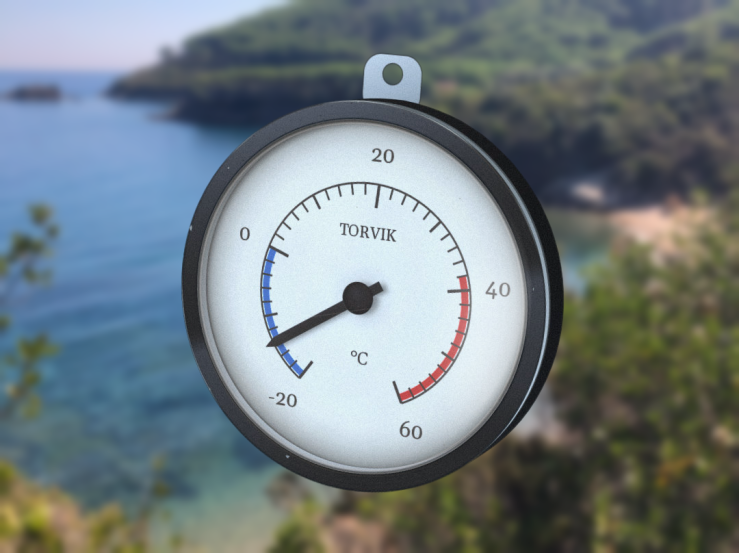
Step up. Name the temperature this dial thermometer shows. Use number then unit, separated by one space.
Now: -14 °C
